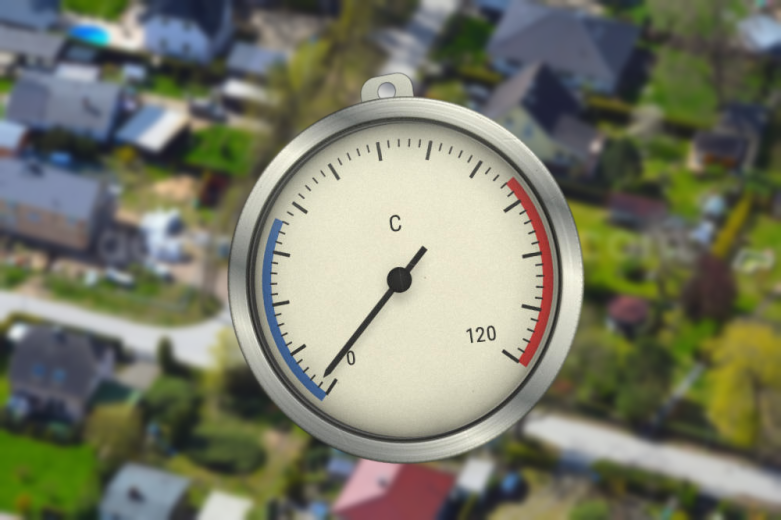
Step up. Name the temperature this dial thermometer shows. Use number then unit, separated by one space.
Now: 2 °C
